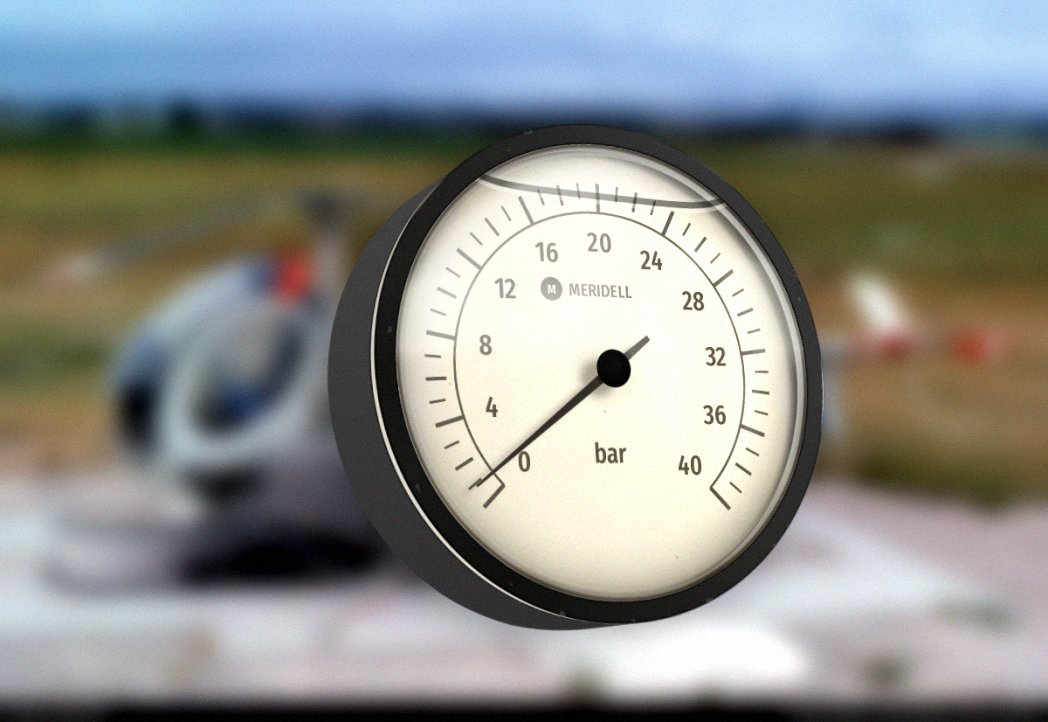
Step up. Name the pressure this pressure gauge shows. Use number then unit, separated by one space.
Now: 1 bar
